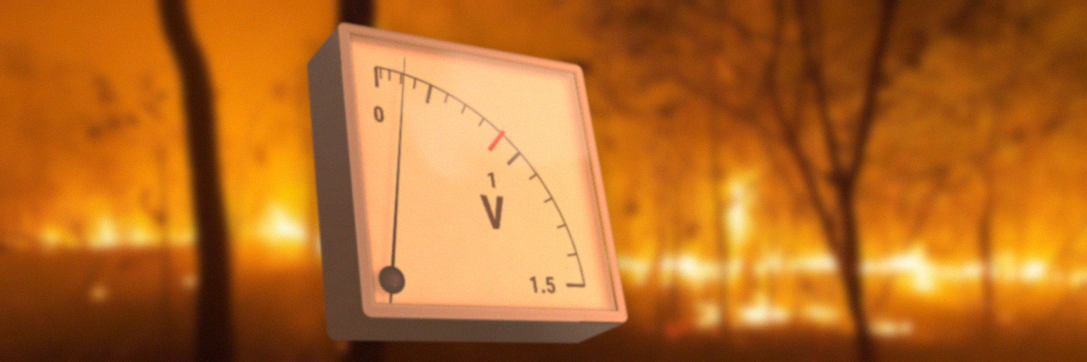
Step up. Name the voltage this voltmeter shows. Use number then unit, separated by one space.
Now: 0.3 V
